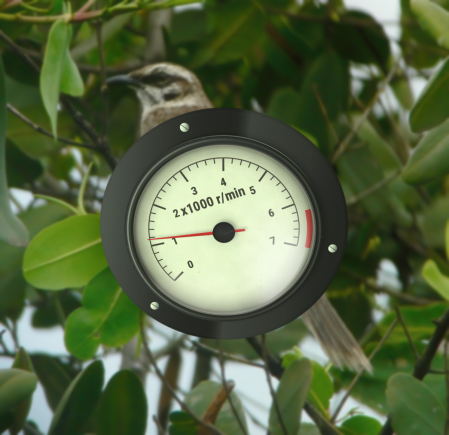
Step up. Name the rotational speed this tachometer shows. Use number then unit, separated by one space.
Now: 1200 rpm
